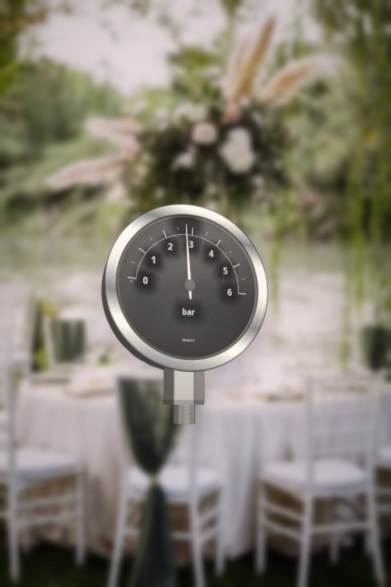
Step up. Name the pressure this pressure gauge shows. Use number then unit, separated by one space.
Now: 2.75 bar
